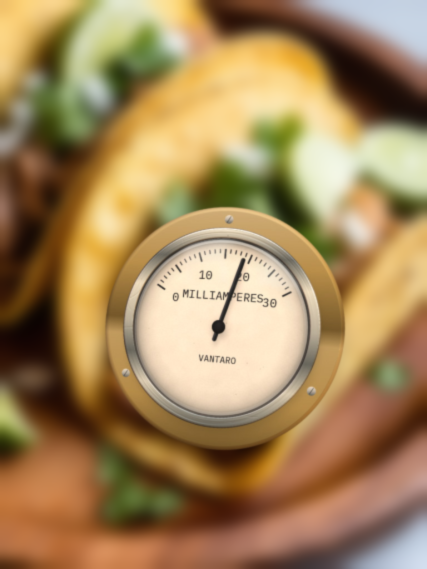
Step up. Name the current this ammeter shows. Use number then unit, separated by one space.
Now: 19 mA
